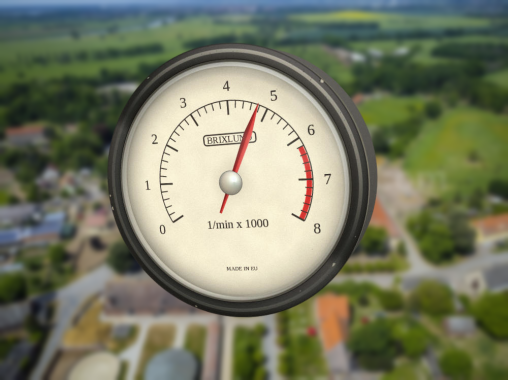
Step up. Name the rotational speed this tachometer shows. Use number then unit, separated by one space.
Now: 4800 rpm
